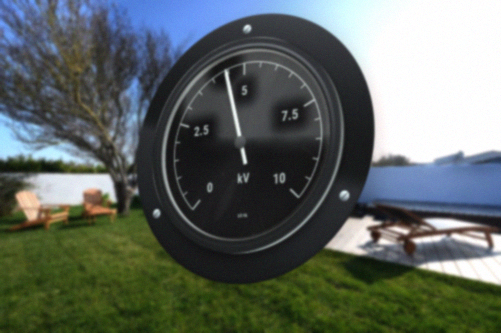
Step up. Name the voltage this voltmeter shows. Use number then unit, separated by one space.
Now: 4.5 kV
